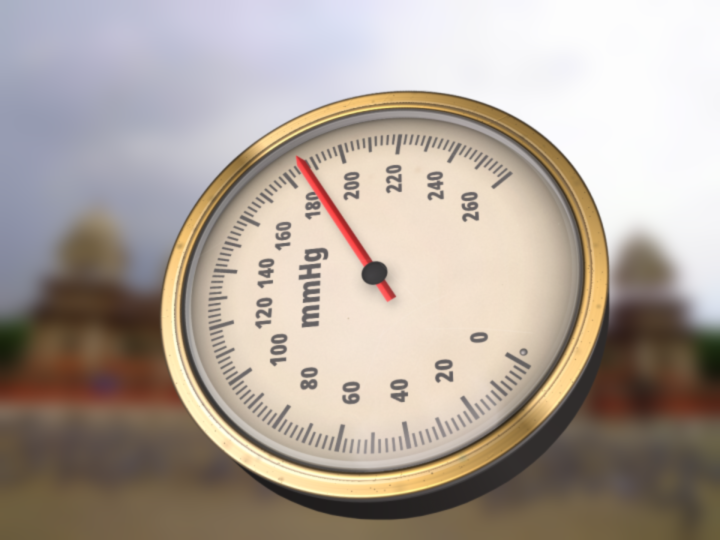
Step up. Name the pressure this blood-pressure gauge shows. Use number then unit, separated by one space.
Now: 186 mmHg
